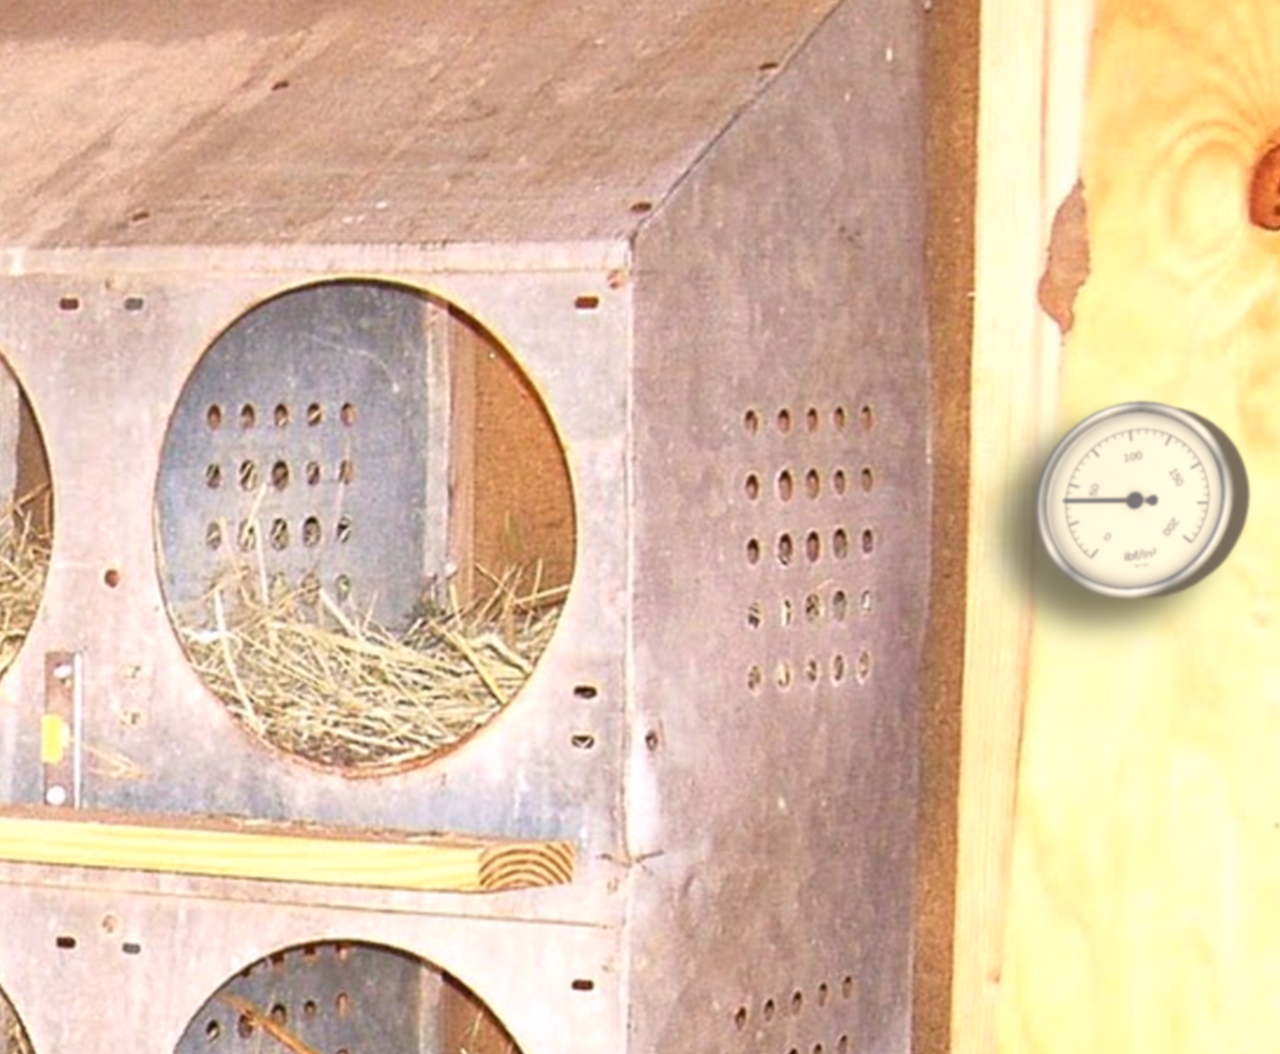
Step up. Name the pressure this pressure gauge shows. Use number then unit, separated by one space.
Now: 40 psi
